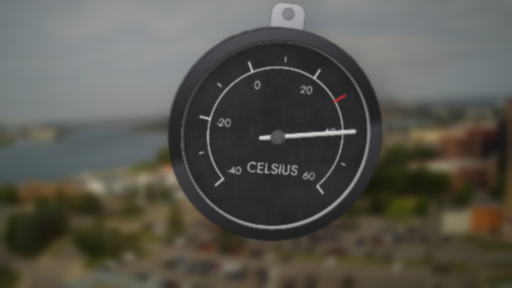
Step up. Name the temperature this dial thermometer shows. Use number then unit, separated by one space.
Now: 40 °C
